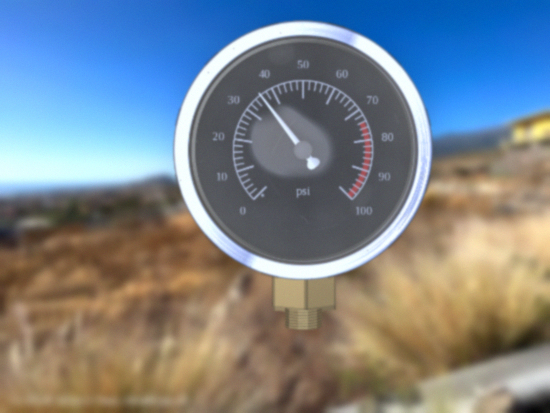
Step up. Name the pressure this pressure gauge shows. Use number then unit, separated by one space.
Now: 36 psi
